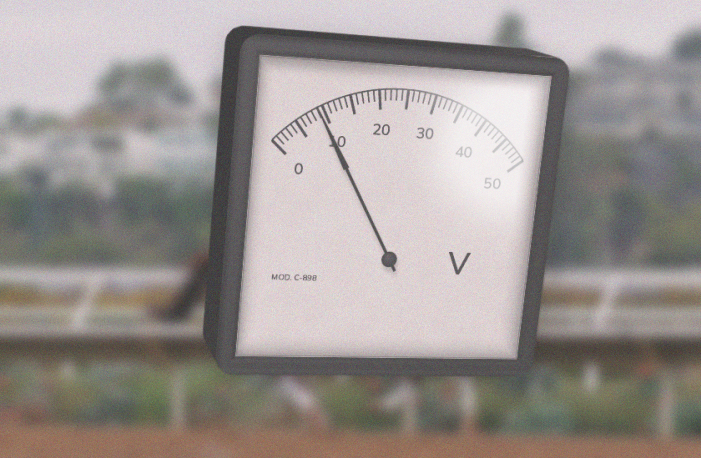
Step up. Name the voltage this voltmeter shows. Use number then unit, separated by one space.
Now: 9 V
